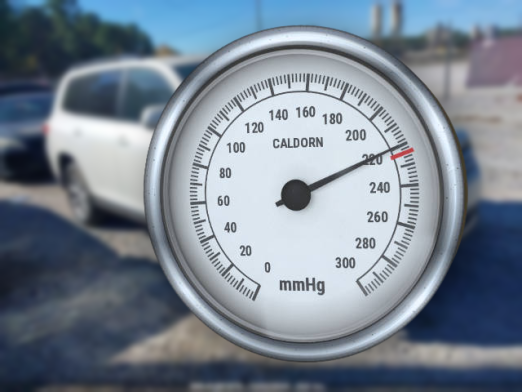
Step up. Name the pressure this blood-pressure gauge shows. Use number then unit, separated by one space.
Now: 220 mmHg
